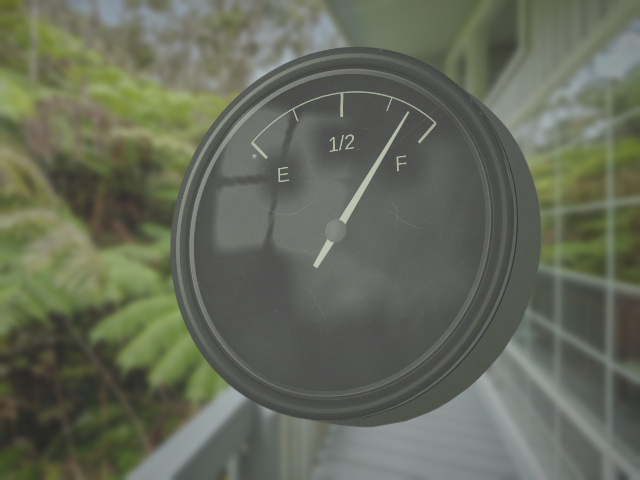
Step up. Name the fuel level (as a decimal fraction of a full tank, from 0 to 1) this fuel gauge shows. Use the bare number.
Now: 0.875
